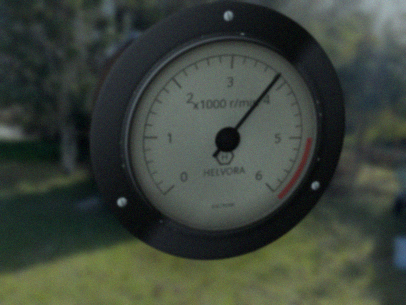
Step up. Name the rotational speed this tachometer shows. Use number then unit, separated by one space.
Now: 3800 rpm
